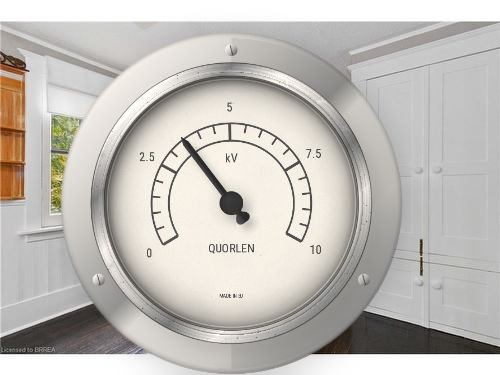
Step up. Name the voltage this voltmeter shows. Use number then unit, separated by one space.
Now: 3.5 kV
